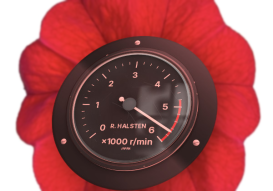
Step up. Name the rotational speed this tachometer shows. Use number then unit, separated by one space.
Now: 5700 rpm
